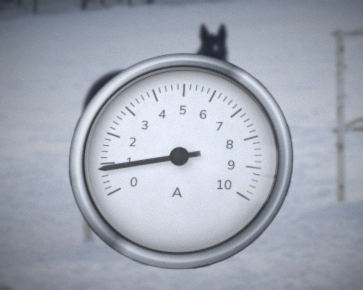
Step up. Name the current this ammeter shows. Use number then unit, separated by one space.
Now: 0.8 A
